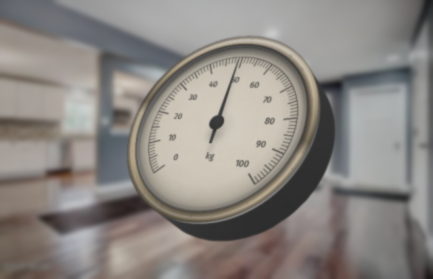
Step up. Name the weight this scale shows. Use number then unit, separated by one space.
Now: 50 kg
